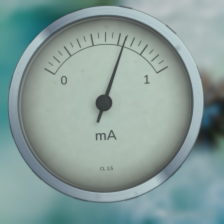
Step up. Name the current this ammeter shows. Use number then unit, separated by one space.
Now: 0.65 mA
